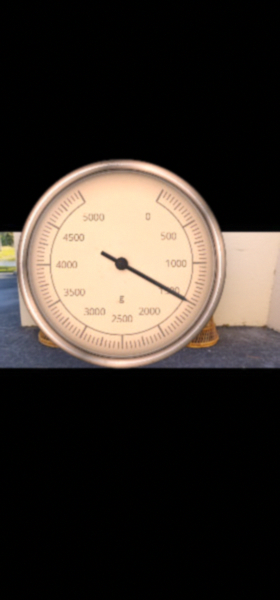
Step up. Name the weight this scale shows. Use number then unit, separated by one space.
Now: 1500 g
